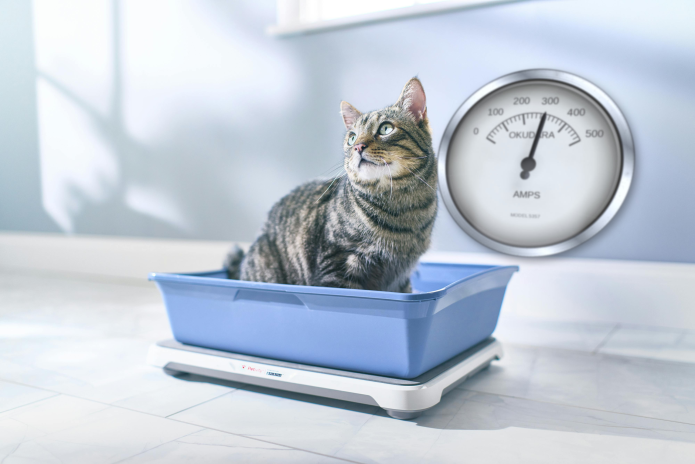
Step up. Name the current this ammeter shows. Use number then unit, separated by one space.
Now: 300 A
